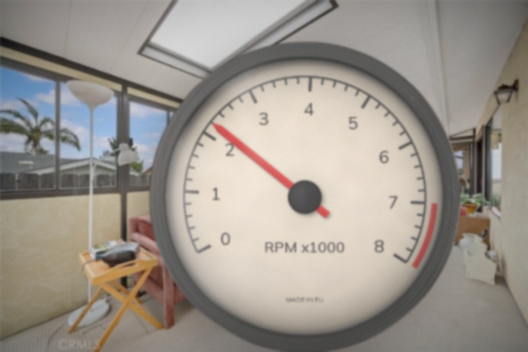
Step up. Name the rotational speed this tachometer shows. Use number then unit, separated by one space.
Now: 2200 rpm
